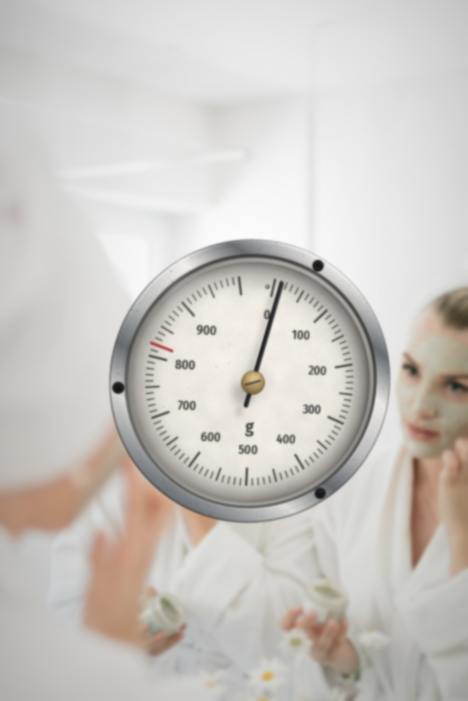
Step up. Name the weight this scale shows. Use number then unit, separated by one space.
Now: 10 g
